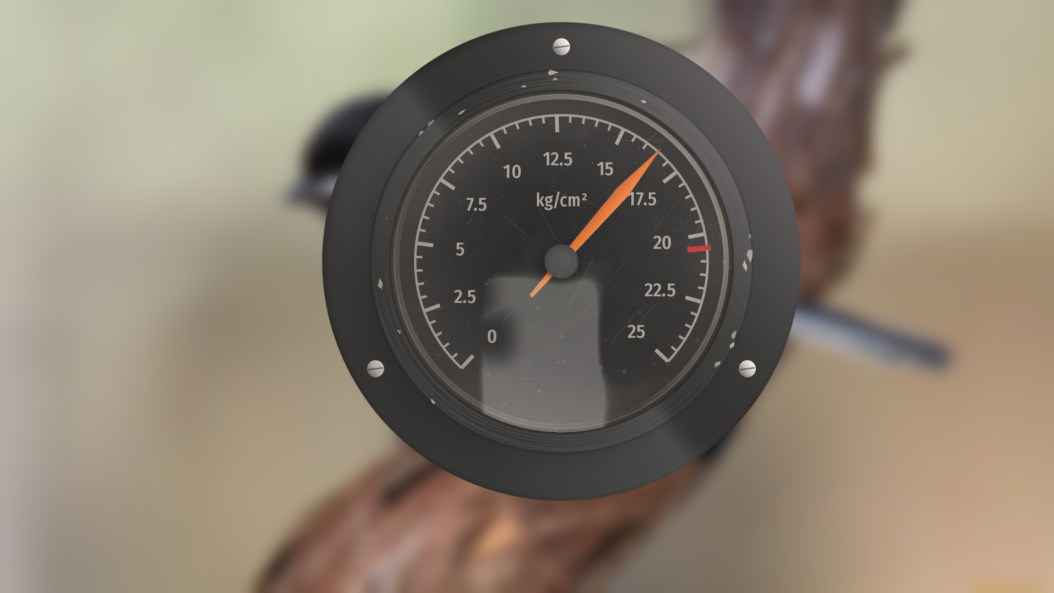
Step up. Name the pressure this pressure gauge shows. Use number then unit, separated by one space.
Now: 16.5 kg/cm²
